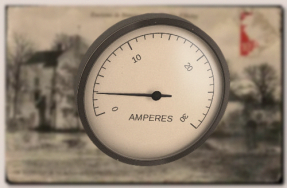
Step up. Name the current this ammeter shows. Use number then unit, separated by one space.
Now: 3 A
